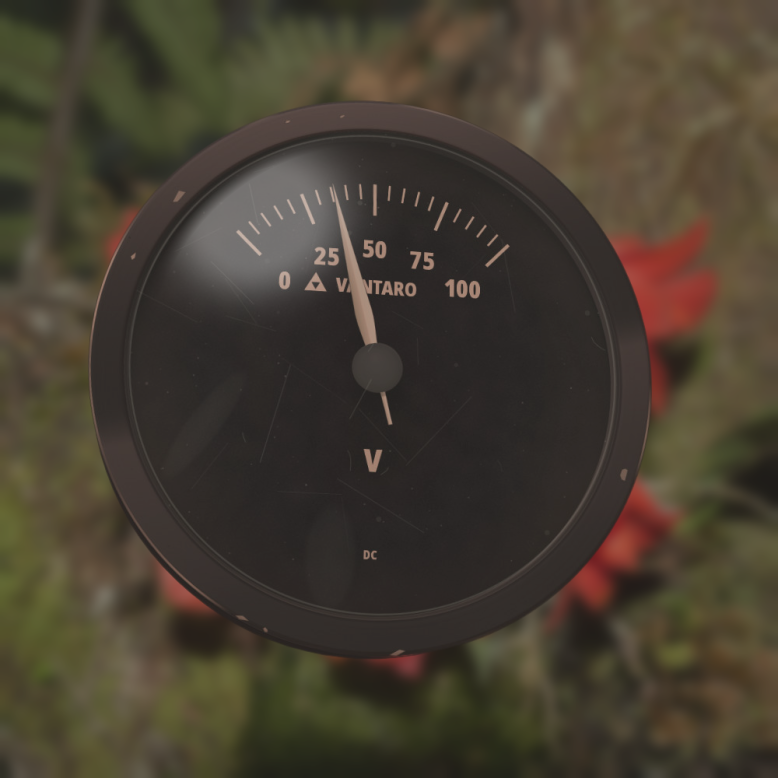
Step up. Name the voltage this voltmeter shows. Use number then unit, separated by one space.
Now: 35 V
